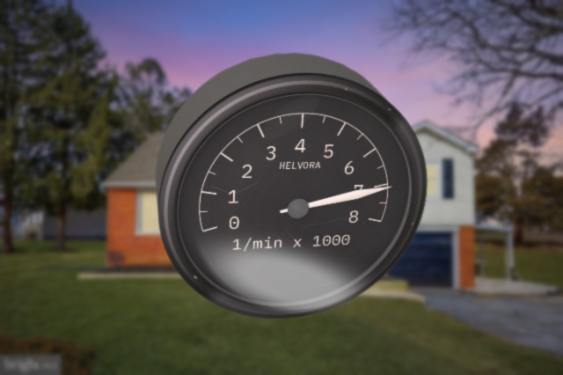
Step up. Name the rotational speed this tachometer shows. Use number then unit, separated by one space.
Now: 7000 rpm
